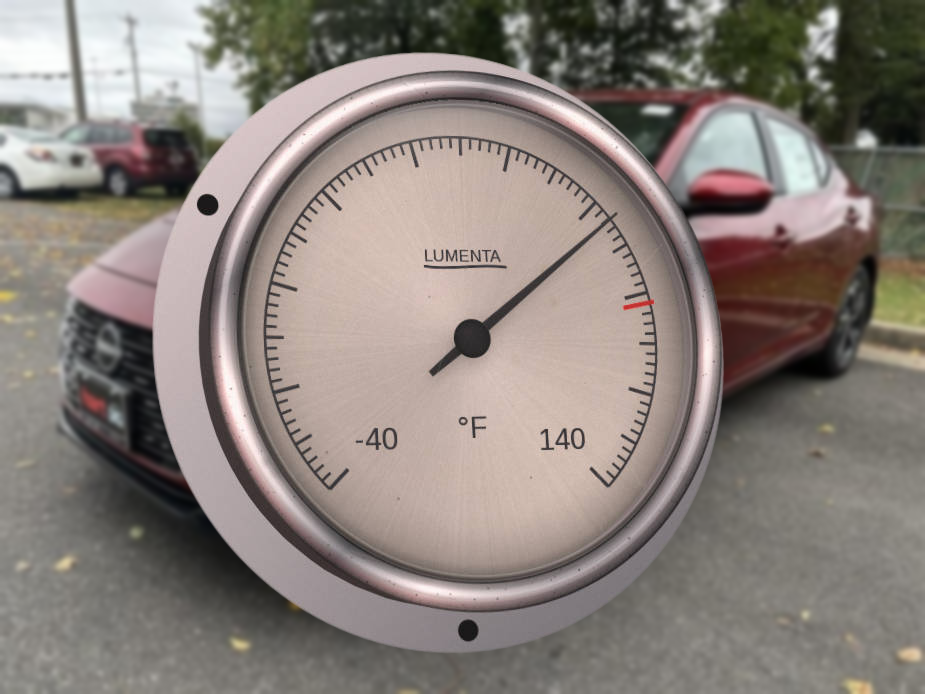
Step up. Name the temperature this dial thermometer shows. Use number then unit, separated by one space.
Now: 84 °F
